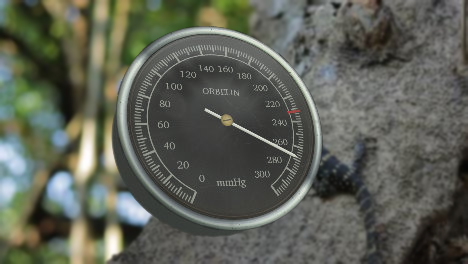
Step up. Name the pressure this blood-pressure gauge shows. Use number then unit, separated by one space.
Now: 270 mmHg
